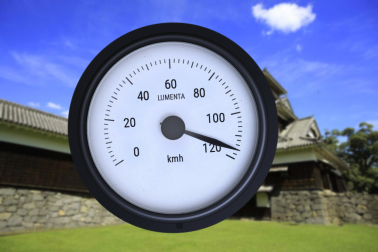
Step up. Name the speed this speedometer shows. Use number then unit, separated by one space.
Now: 116 km/h
